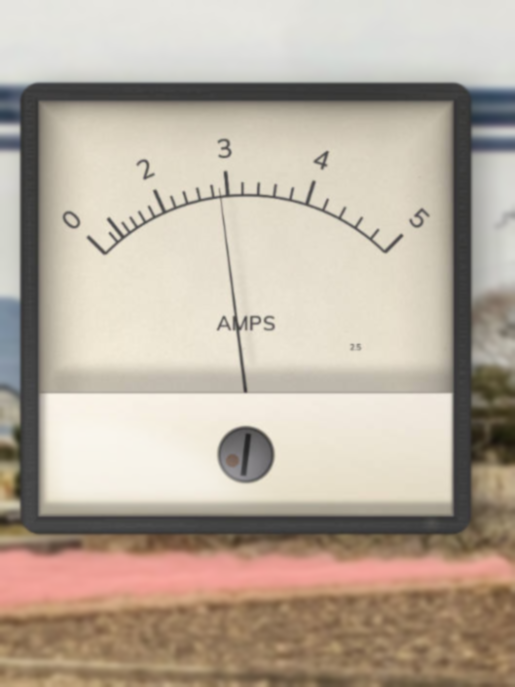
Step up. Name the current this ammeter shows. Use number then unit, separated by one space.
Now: 2.9 A
